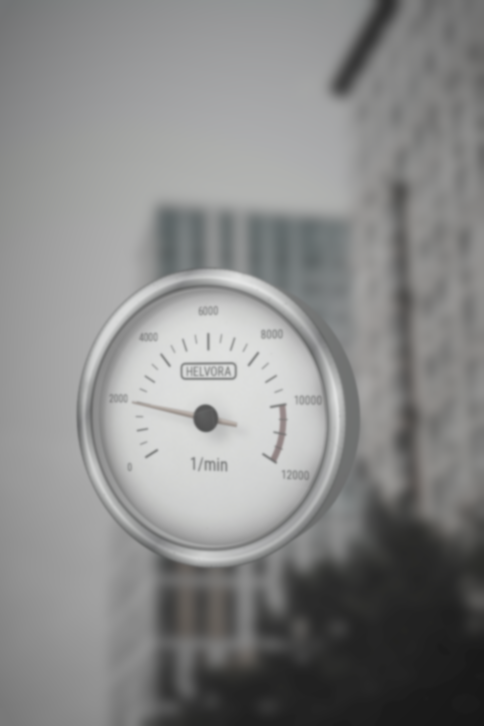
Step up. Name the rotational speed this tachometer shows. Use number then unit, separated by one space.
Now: 2000 rpm
